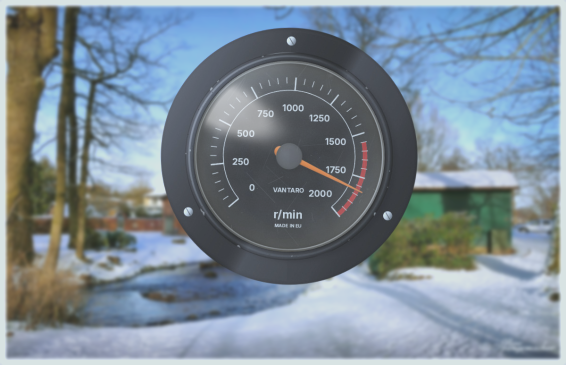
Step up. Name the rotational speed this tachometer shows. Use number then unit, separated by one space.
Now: 1825 rpm
